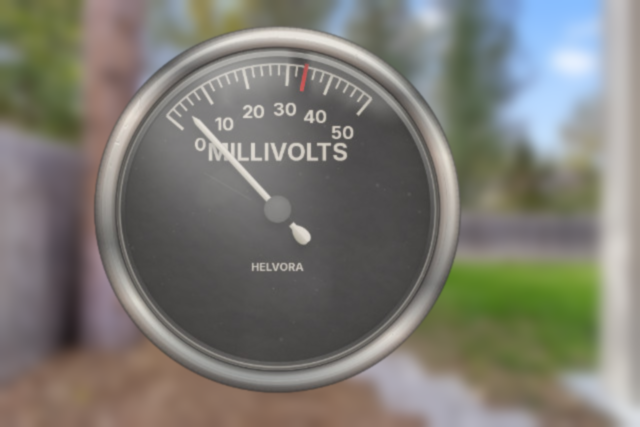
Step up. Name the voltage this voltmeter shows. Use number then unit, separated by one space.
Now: 4 mV
